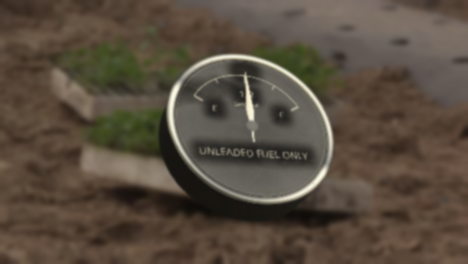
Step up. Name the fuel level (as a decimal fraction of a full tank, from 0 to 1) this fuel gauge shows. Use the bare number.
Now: 0.5
